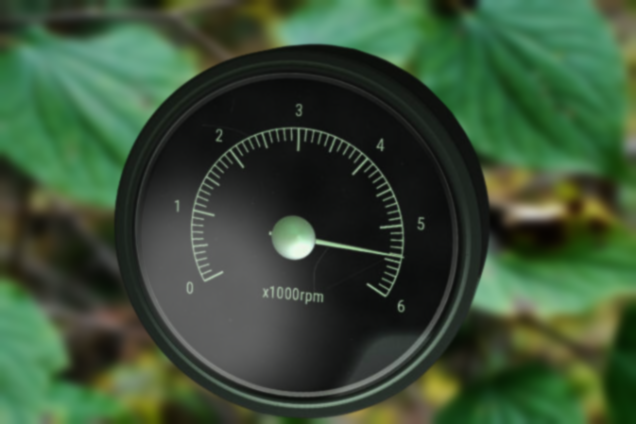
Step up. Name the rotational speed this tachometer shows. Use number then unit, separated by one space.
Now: 5400 rpm
